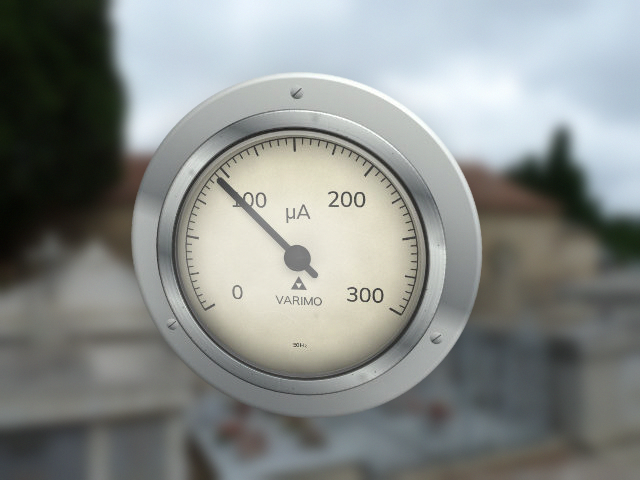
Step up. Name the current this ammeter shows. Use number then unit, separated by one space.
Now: 95 µA
